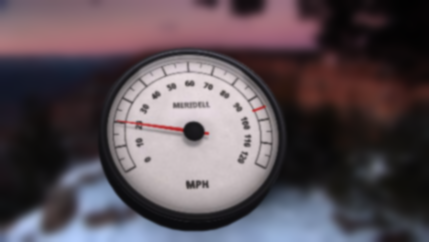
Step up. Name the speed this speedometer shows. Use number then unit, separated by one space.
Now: 20 mph
